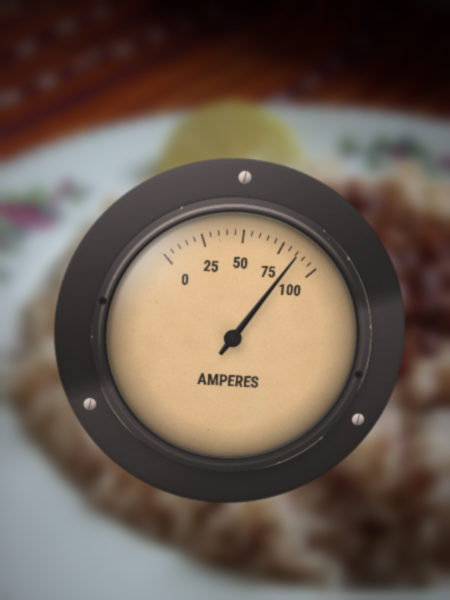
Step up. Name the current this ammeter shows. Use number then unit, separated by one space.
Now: 85 A
